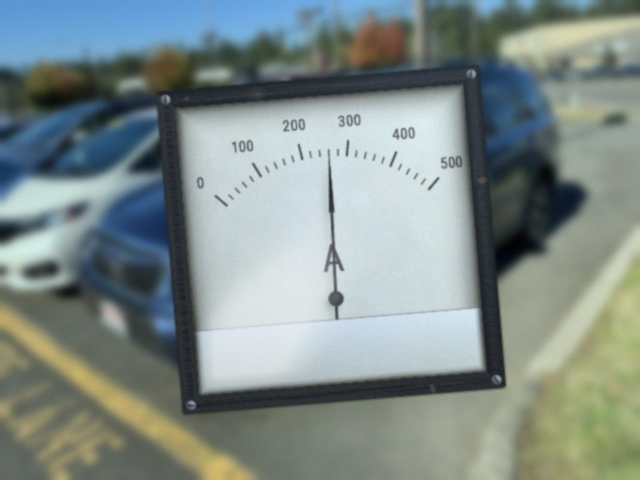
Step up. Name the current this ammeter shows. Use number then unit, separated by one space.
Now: 260 A
